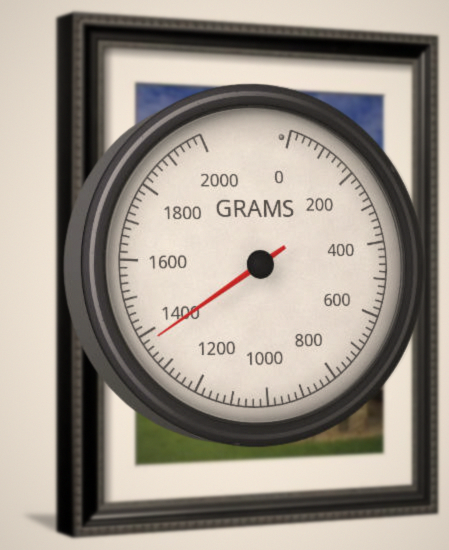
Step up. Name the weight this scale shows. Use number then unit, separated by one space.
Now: 1380 g
